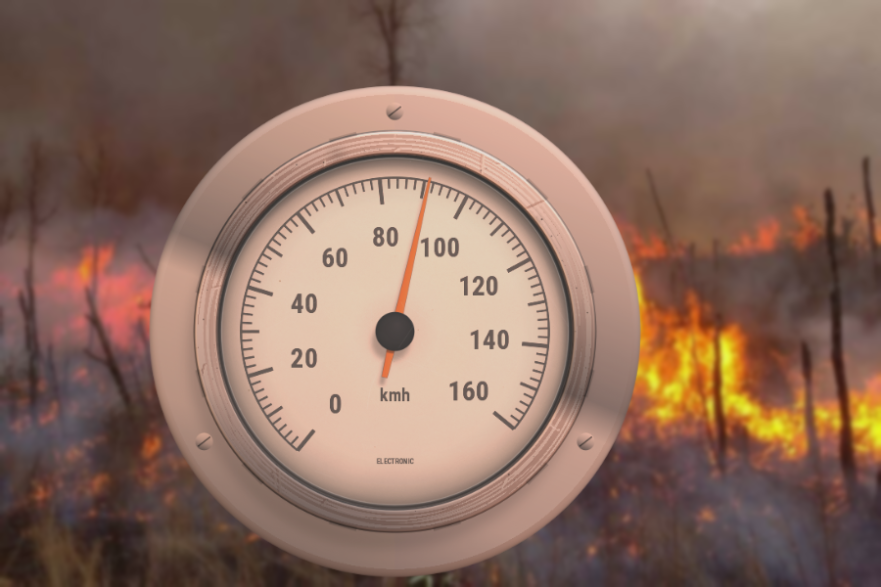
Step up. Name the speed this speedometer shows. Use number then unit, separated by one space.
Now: 91 km/h
